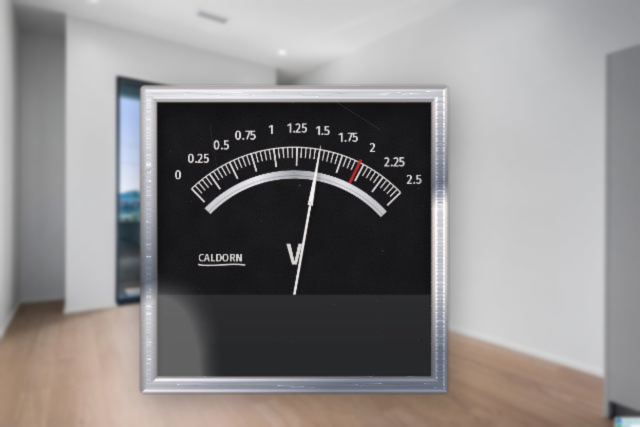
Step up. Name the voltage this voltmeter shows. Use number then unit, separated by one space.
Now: 1.5 V
